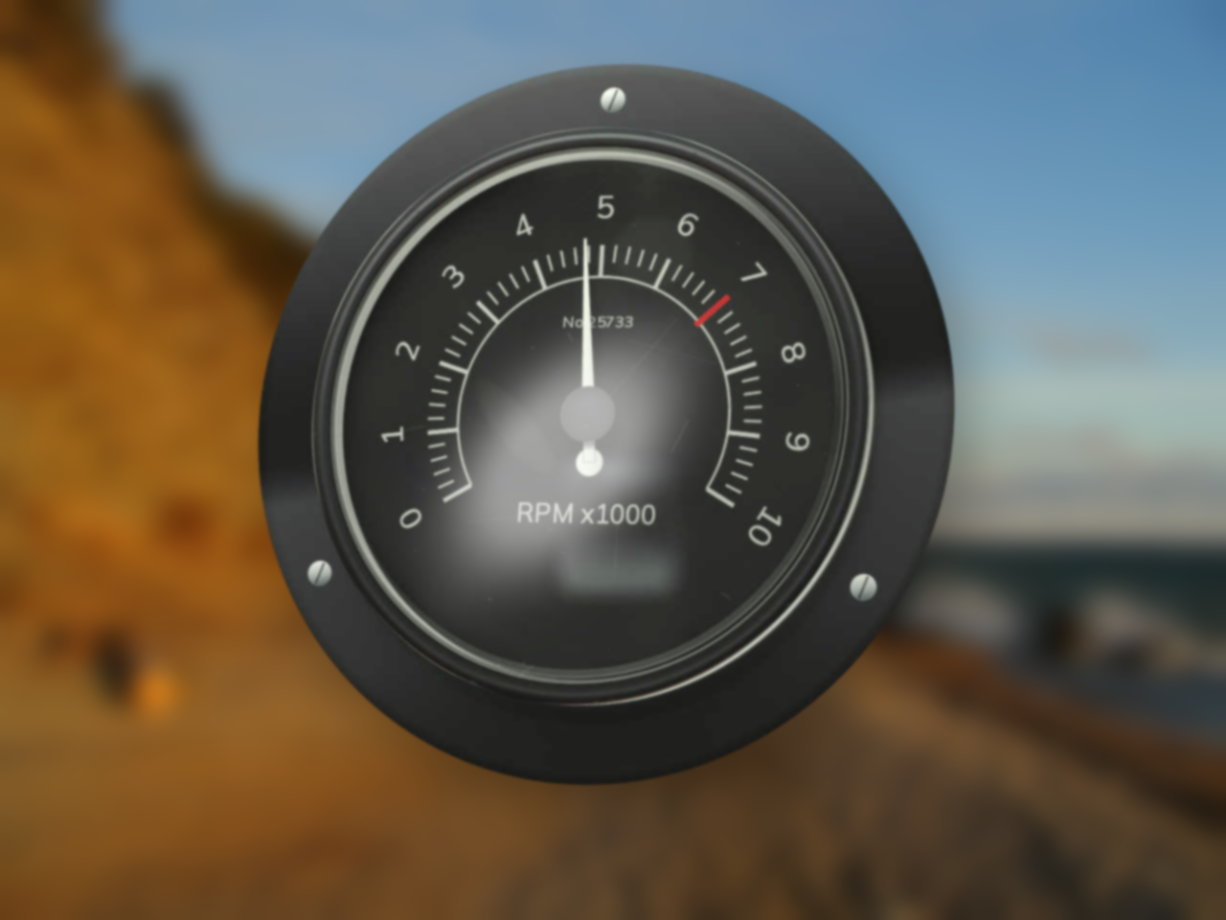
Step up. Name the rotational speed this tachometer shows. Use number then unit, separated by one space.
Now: 4800 rpm
